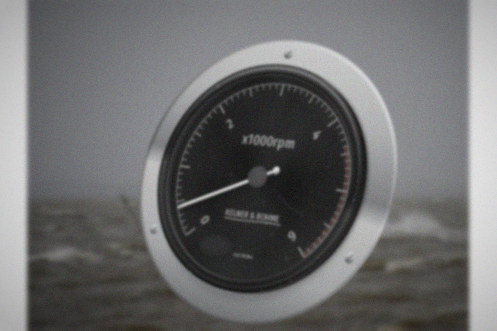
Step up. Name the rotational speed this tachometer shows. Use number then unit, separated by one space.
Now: 400 rpm
